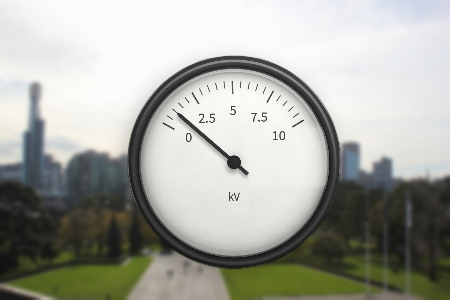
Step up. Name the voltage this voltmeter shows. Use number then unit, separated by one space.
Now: 1 kV
